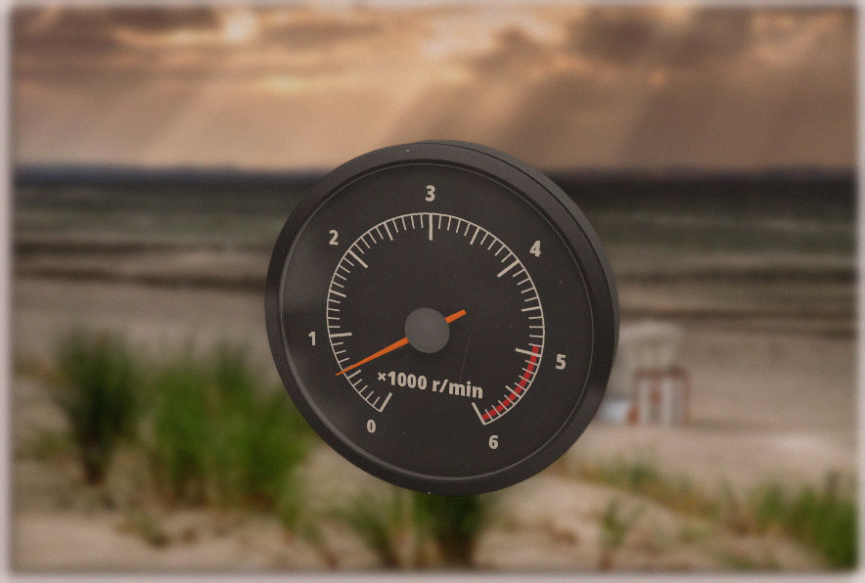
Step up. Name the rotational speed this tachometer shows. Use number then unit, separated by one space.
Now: 600 rpm
